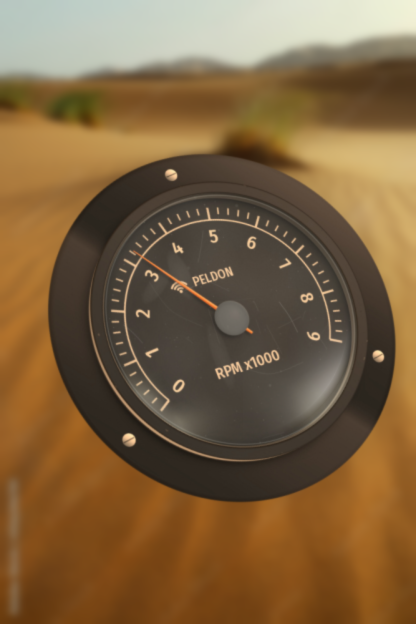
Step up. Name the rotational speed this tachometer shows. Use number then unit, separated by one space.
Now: 3200 rpm
